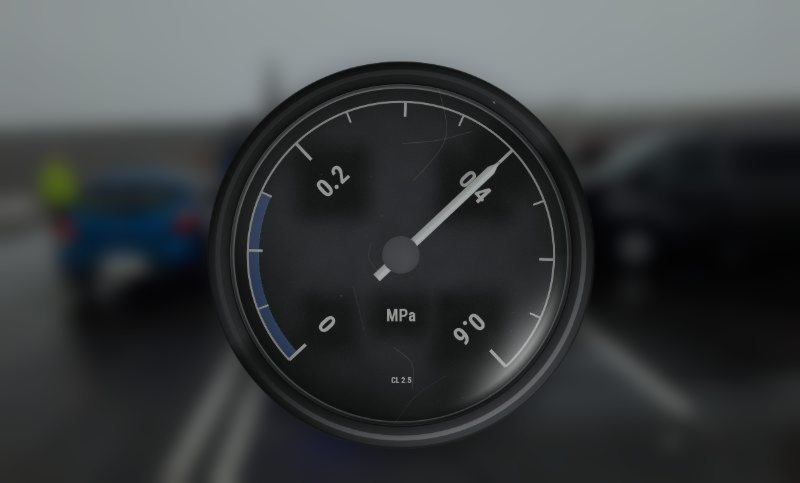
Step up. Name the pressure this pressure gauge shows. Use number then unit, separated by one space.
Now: 0.4 MPa
